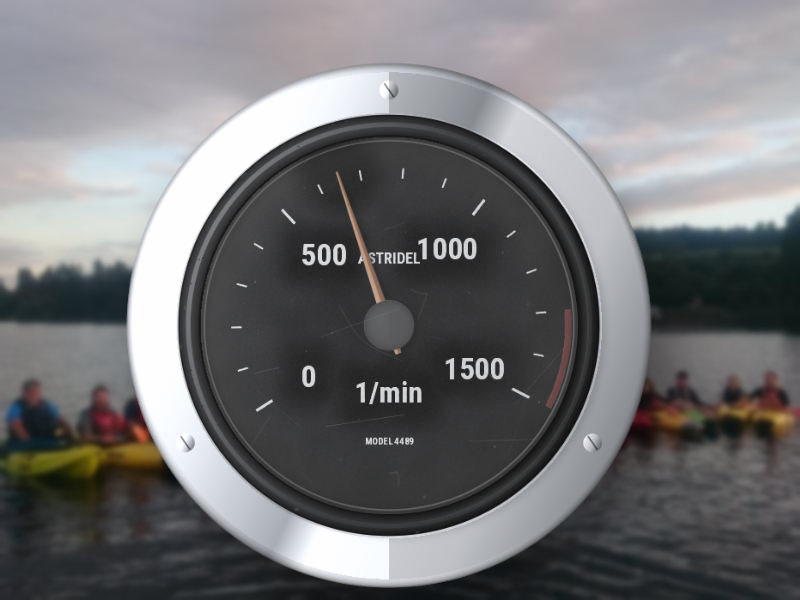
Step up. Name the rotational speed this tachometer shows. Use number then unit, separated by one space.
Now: 650 rpm
